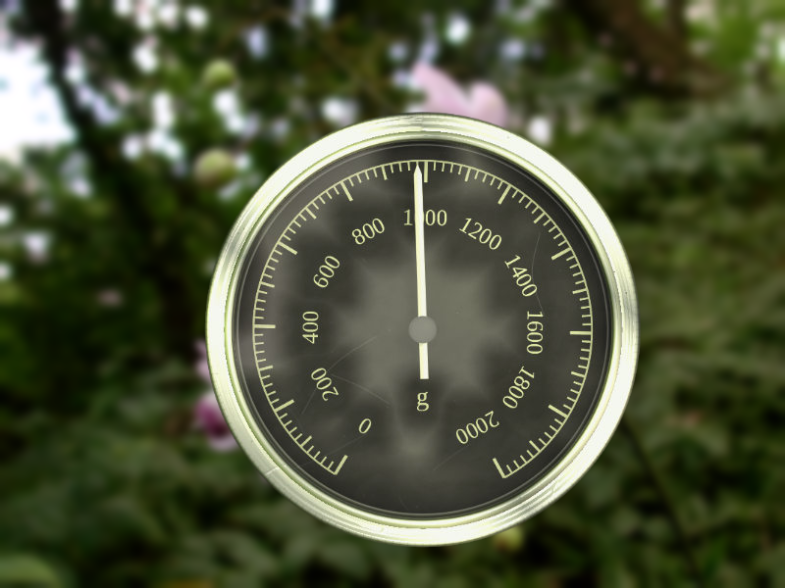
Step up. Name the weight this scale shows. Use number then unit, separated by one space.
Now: 980 g
